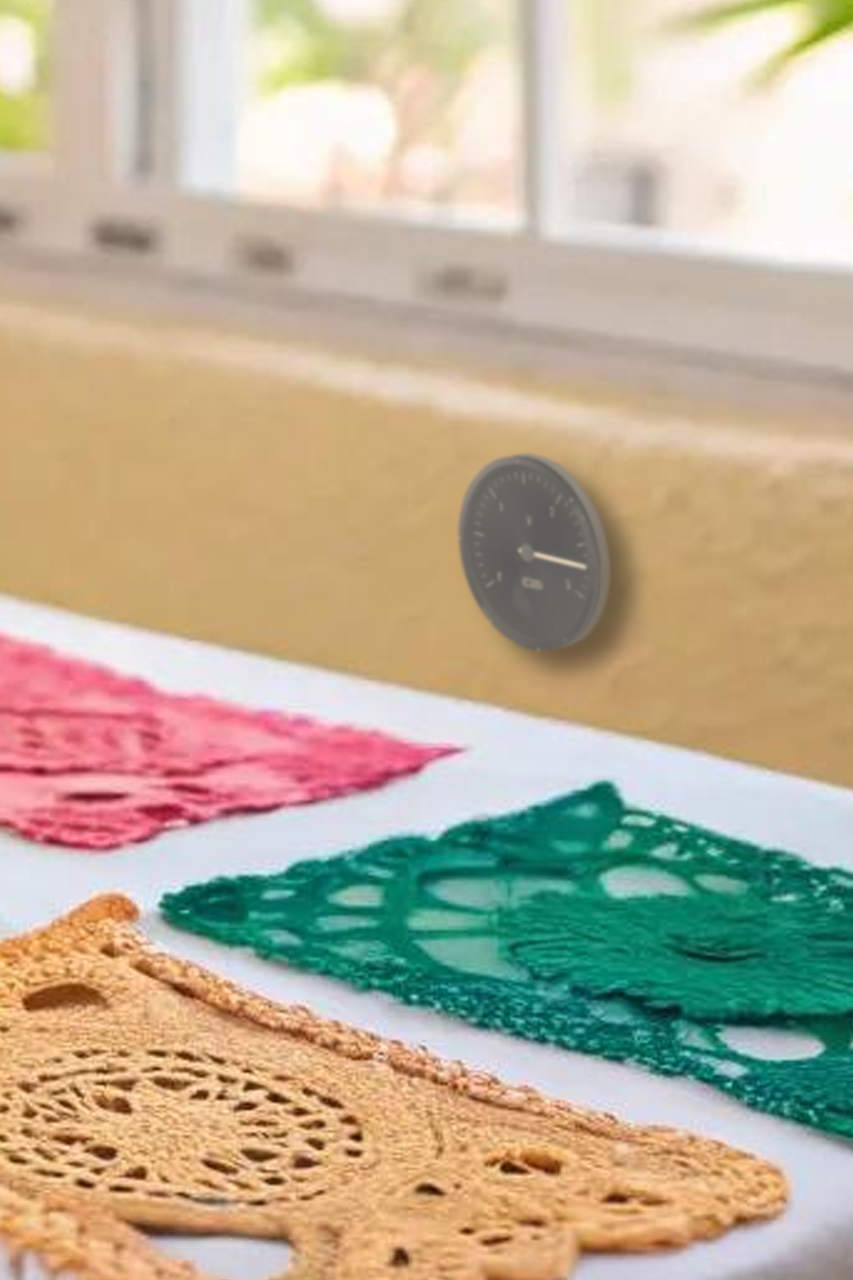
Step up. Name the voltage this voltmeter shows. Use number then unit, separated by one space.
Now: 2.7 V
